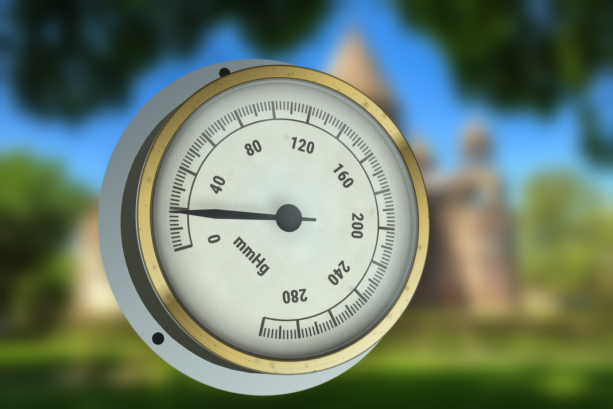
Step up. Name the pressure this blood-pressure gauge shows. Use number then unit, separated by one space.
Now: 18 mmHg
